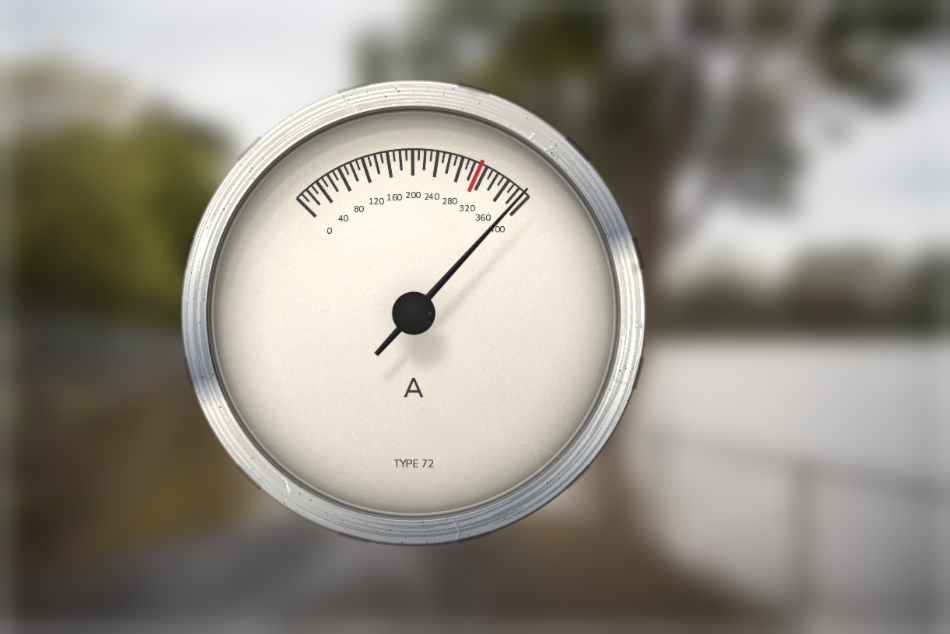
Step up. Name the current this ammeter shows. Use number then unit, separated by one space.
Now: 390 A
